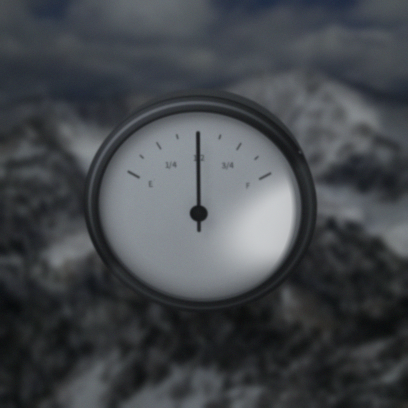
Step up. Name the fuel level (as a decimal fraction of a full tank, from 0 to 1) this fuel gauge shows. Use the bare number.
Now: 0.5
